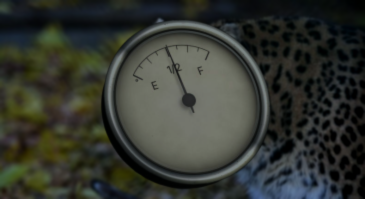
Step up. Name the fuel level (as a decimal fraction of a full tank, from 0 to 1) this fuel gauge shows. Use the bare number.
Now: 0.5
